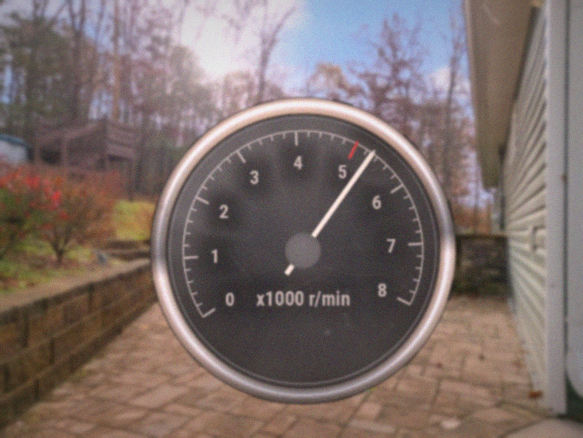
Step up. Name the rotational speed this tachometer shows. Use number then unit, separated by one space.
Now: 5300 rpm
